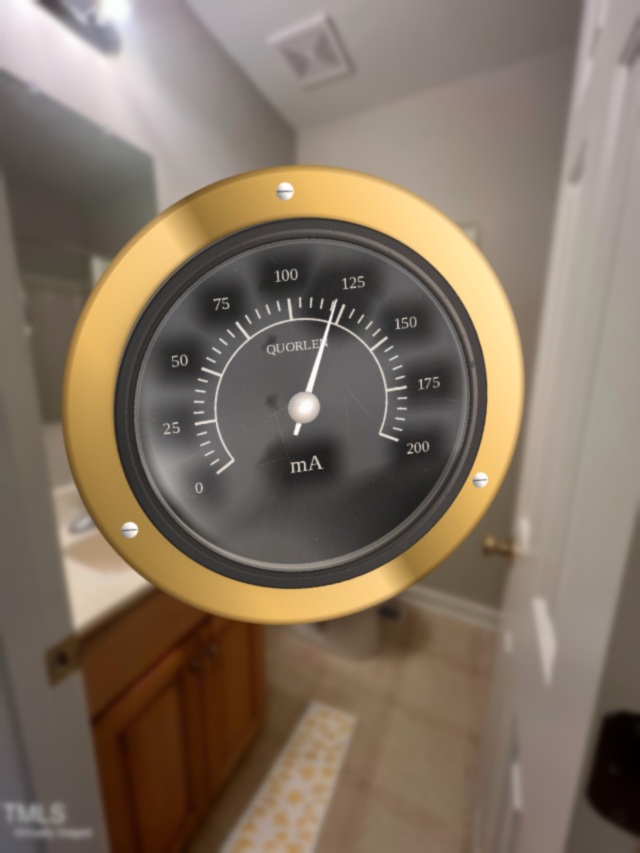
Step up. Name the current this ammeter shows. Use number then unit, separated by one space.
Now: 120 mA
